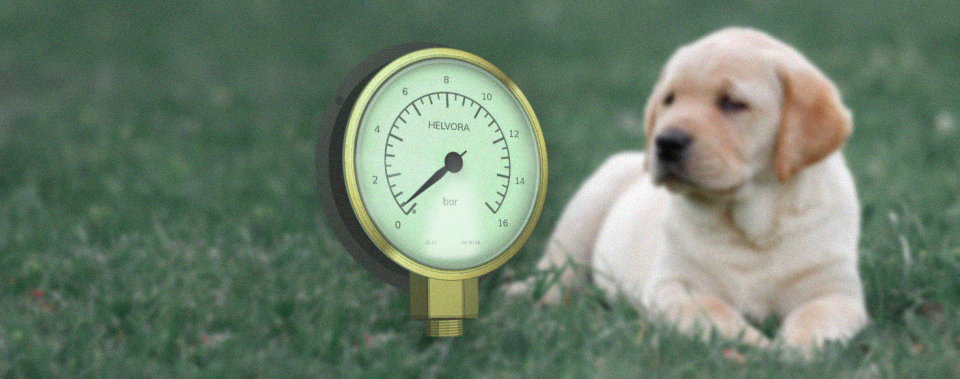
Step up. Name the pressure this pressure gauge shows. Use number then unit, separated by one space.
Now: 0.5 bar
